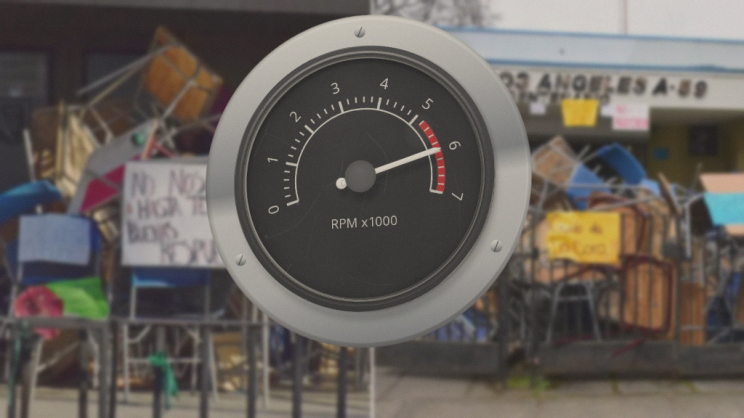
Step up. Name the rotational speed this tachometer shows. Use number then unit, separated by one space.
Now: 6000 rpm
